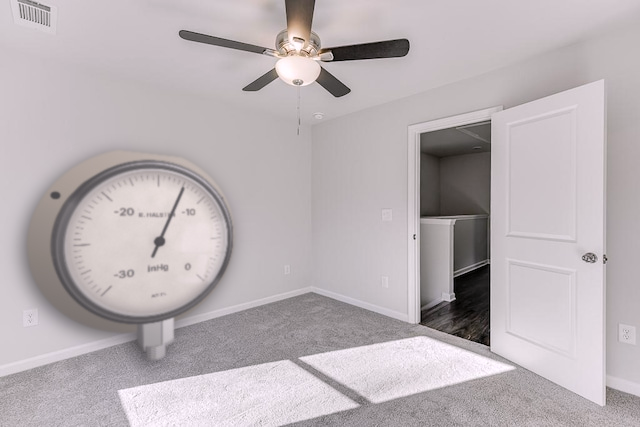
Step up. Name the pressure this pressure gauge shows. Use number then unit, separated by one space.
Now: -12.5 inHg
